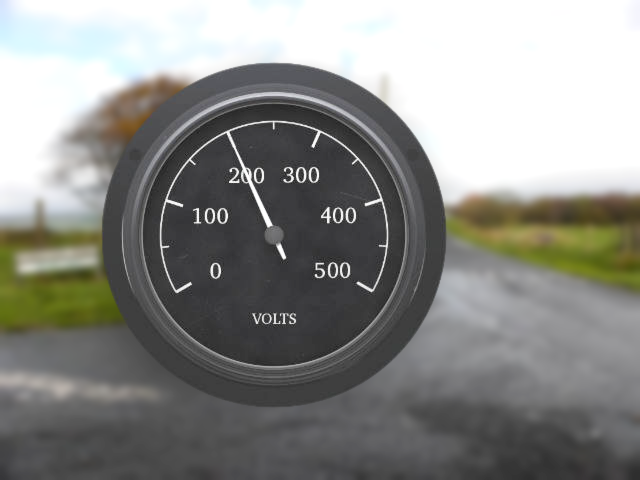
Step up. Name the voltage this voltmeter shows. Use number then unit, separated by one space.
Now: 200 V
